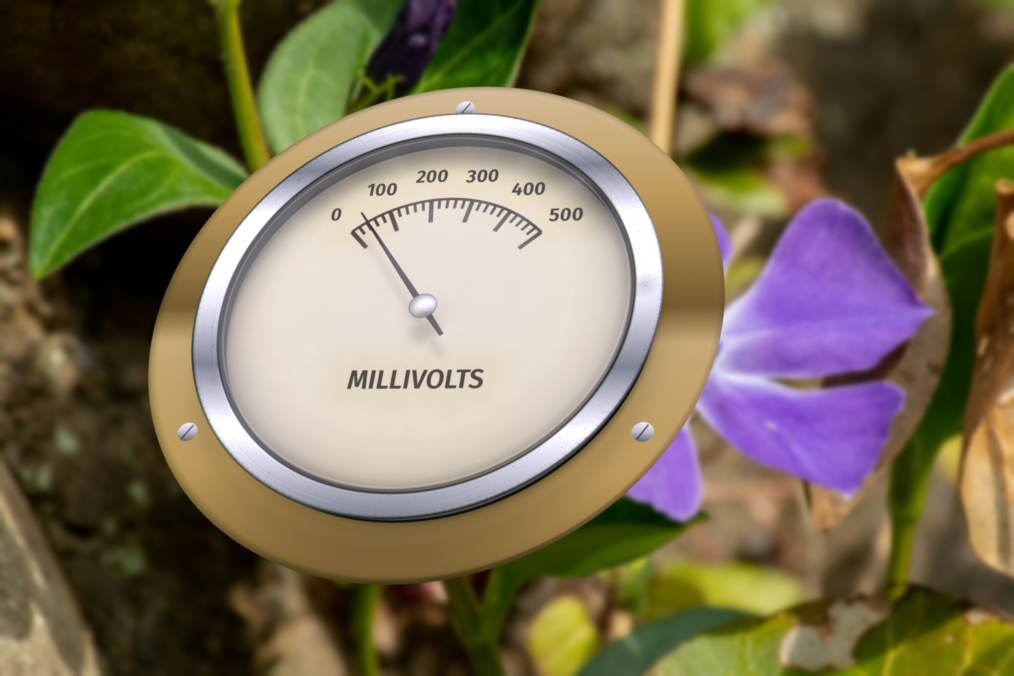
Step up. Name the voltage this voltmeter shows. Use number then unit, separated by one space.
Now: 40 mV
